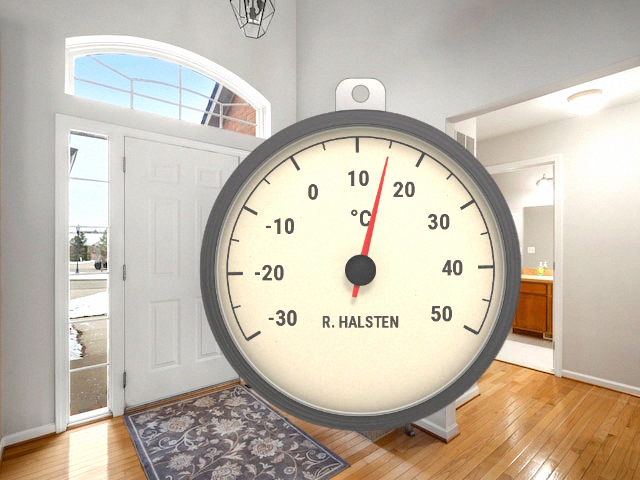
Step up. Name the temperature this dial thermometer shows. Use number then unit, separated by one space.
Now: 15 °C
